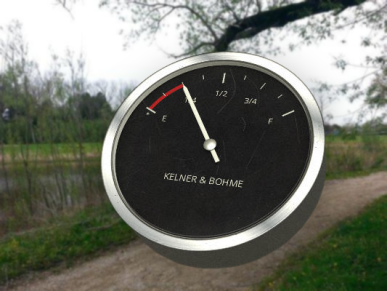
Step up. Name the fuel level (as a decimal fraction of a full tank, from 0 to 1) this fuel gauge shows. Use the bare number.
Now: 0.25
